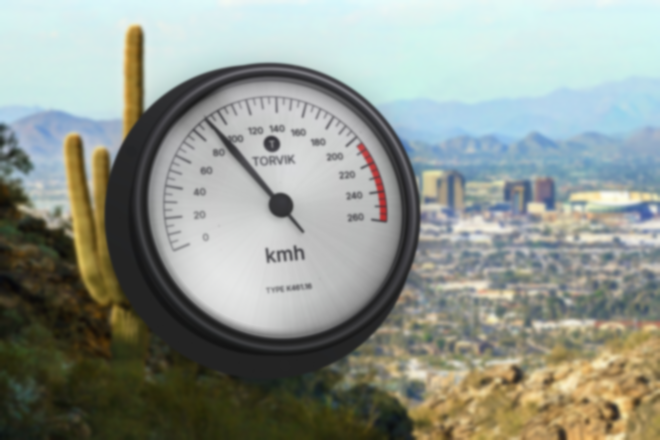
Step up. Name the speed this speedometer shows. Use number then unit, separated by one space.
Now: 90 km/h
